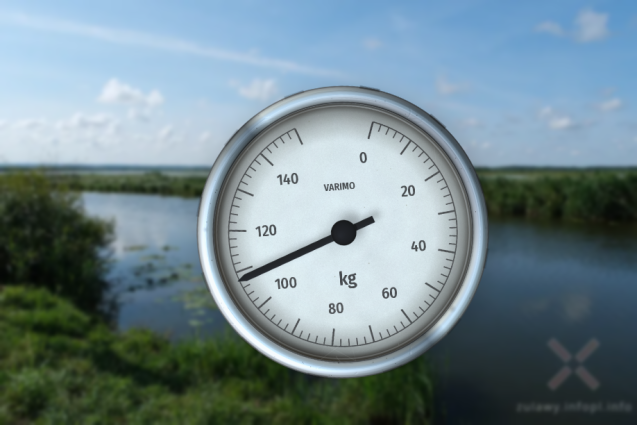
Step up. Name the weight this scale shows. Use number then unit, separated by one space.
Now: 108 kg
